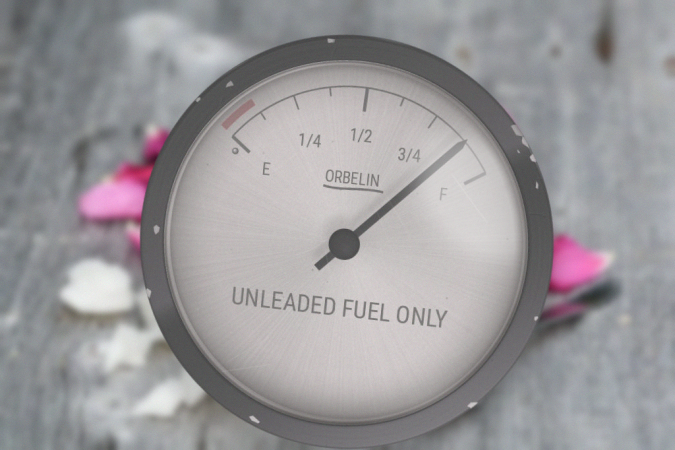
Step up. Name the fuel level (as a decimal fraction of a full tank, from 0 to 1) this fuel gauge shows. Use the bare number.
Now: 0.875
